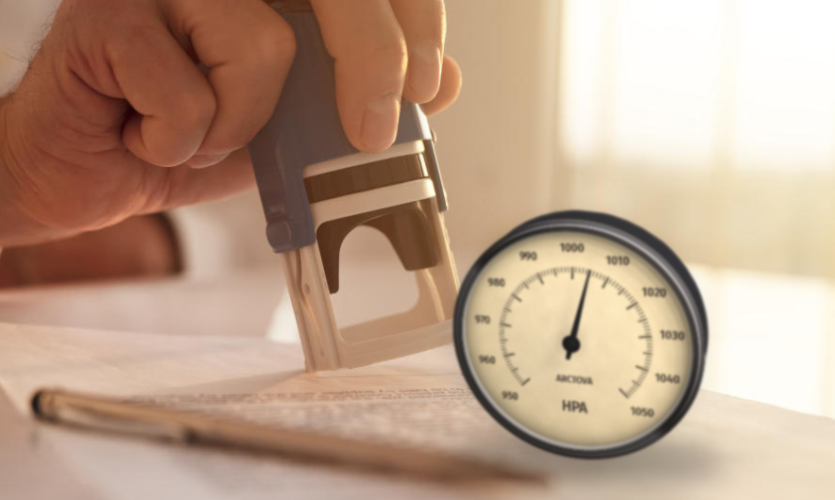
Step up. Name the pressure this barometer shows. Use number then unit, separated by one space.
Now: 1005 hPa
